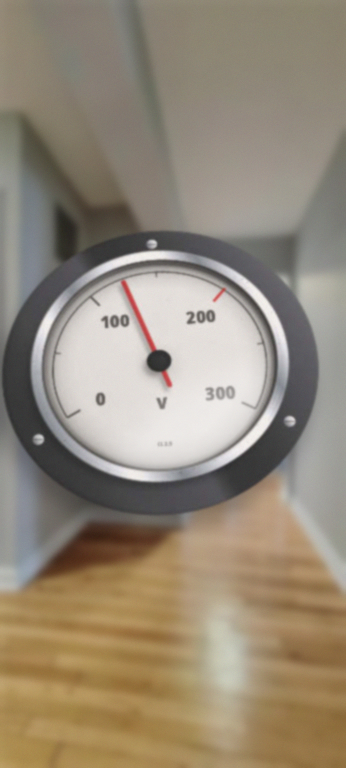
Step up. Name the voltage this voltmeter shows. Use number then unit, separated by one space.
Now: 125 V
